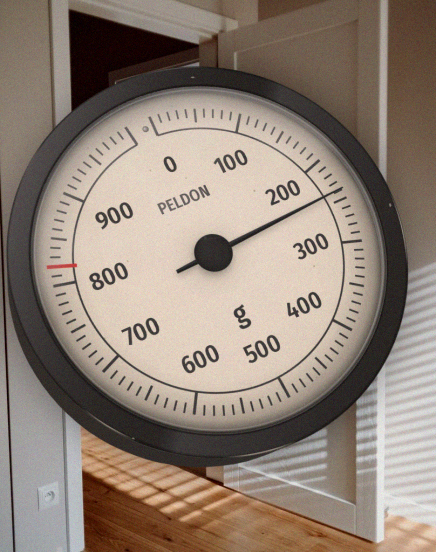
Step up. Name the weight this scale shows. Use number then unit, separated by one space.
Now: 240 g
